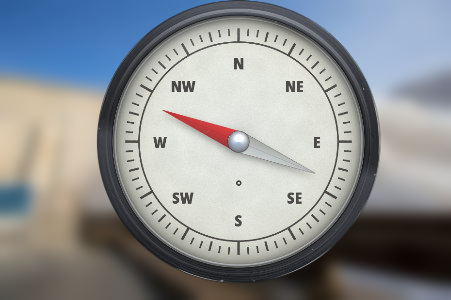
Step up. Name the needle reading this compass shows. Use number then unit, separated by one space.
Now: 292.5 °
